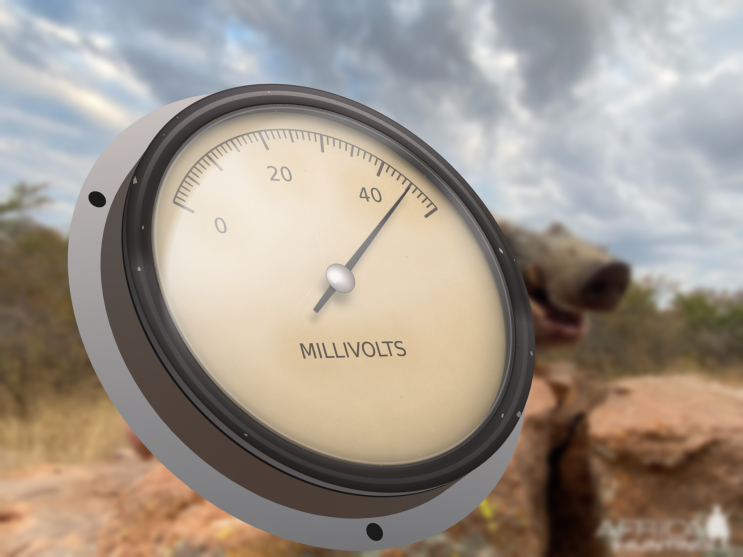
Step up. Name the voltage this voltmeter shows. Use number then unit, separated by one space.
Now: 45 mV
